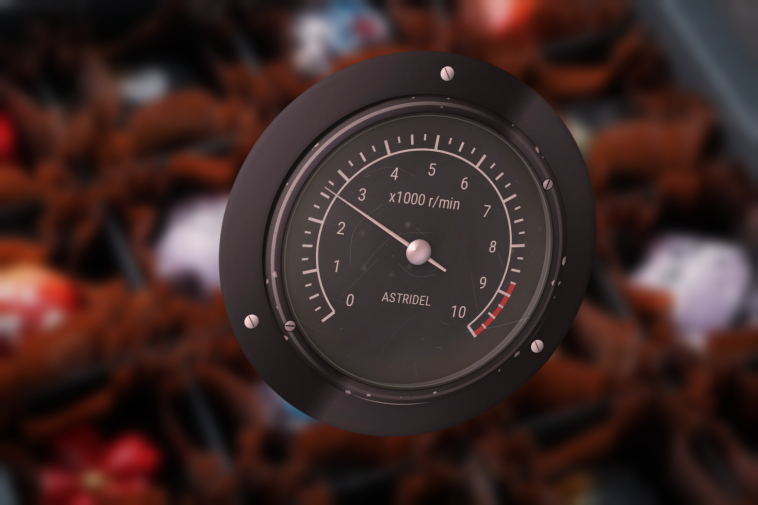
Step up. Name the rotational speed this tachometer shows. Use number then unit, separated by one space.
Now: 2625 rpm
